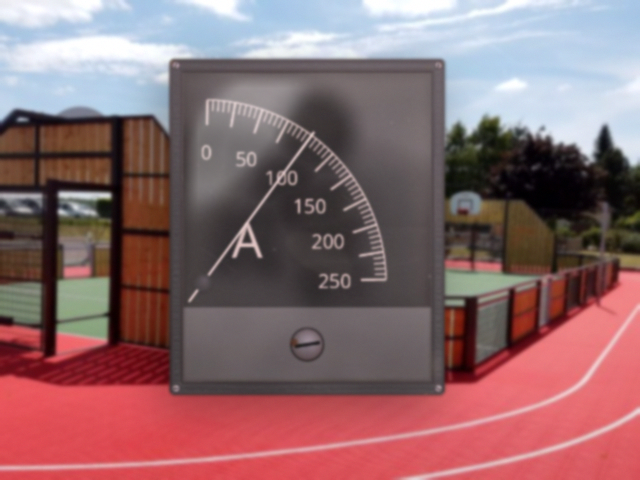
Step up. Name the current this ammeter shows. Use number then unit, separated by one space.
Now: 100 A
